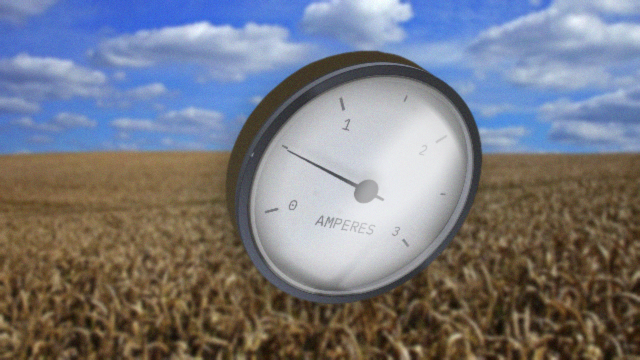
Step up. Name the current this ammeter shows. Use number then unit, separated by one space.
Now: 0.5 A
